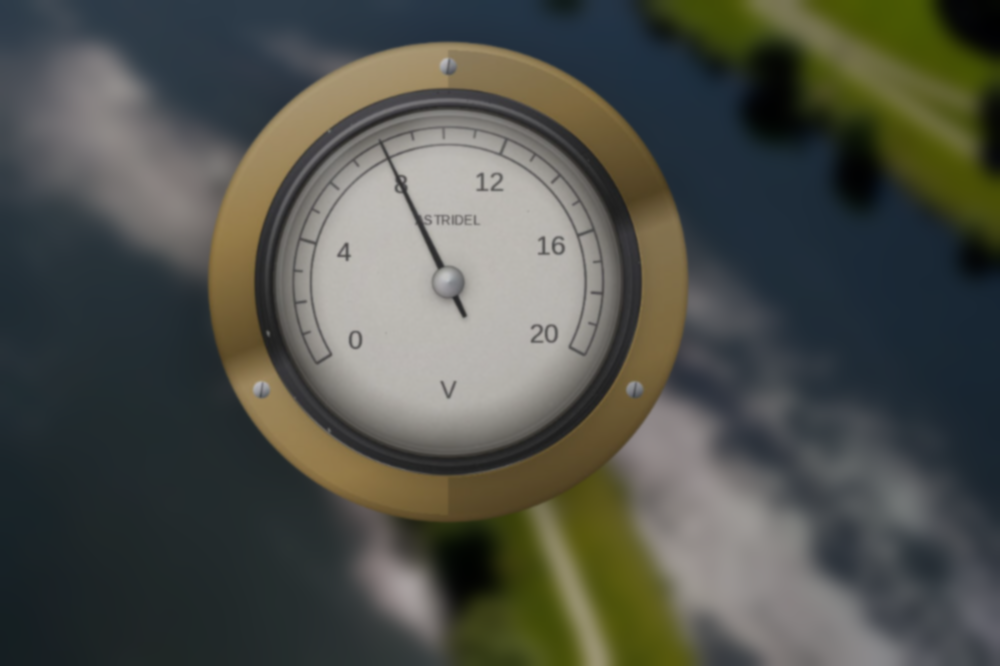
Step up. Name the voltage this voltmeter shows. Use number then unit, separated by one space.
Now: 8 V
